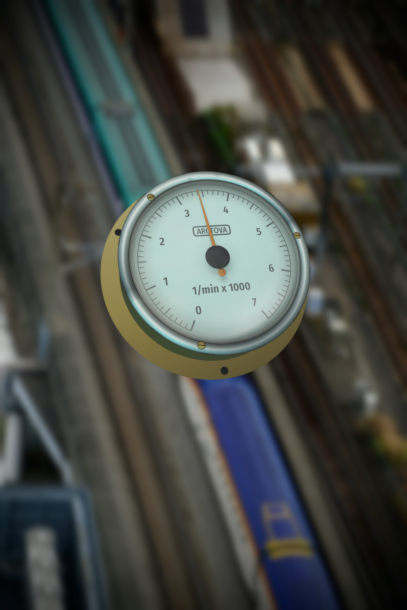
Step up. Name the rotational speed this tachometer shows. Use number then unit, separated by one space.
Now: 3400 rpm
